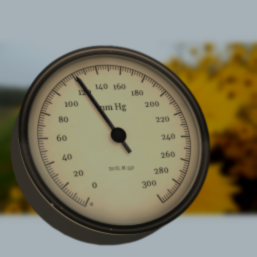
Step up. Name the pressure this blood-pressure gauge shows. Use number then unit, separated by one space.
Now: 120 mmHg
